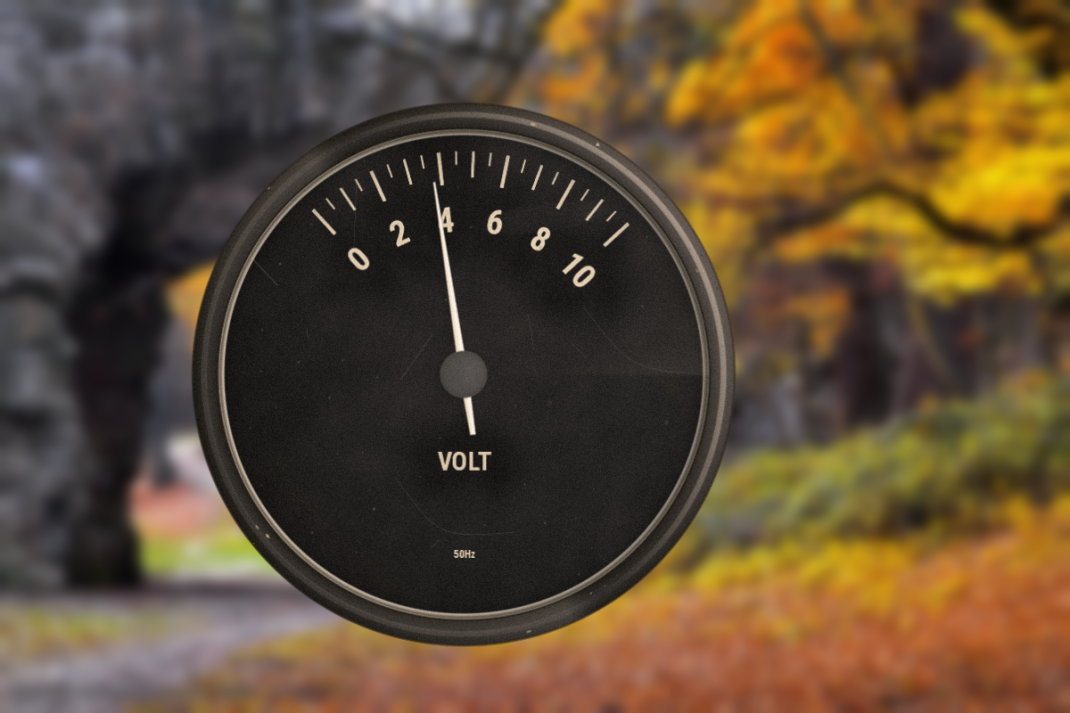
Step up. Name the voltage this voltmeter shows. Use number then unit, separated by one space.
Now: 3.75 V
